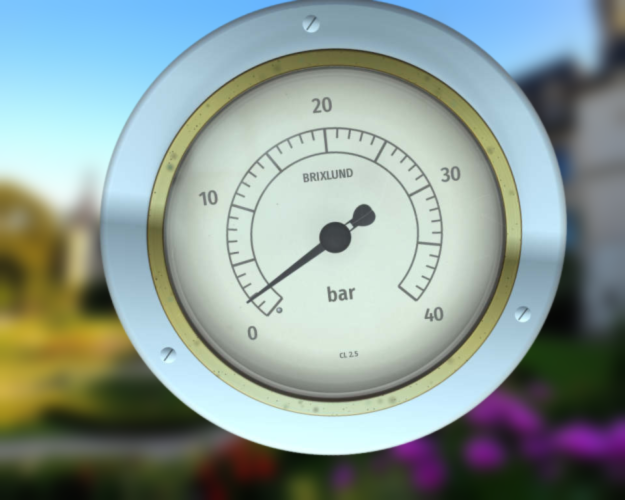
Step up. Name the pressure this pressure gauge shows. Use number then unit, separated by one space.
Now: 2 bar
